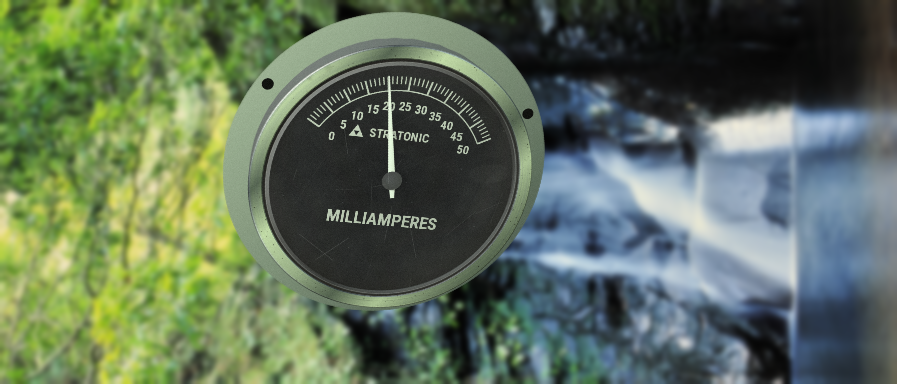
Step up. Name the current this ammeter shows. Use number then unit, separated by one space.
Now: 20 mA
